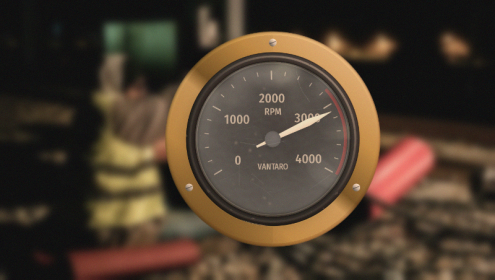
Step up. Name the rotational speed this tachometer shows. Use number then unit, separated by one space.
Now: 3100 rpm
